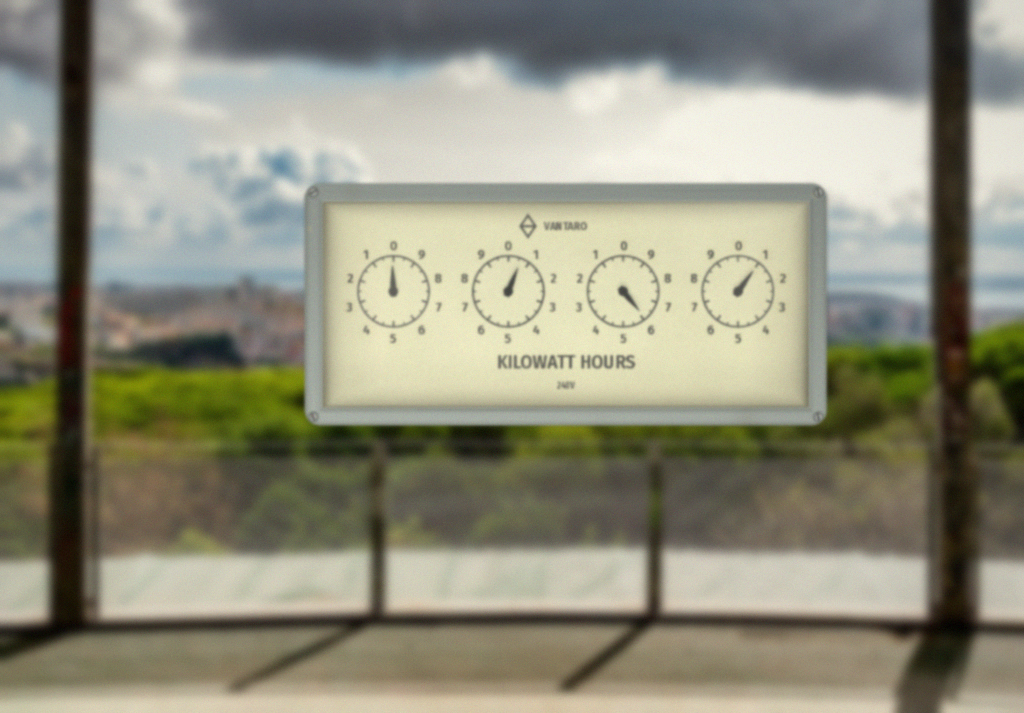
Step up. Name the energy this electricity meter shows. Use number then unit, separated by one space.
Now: 61 kWh
